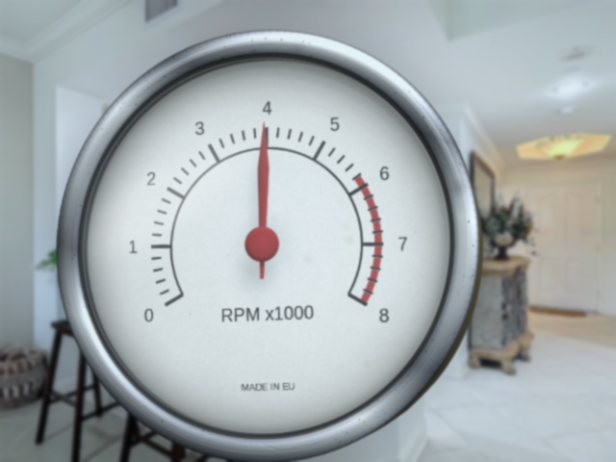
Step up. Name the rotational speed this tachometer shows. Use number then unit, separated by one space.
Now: 4000 rpm
